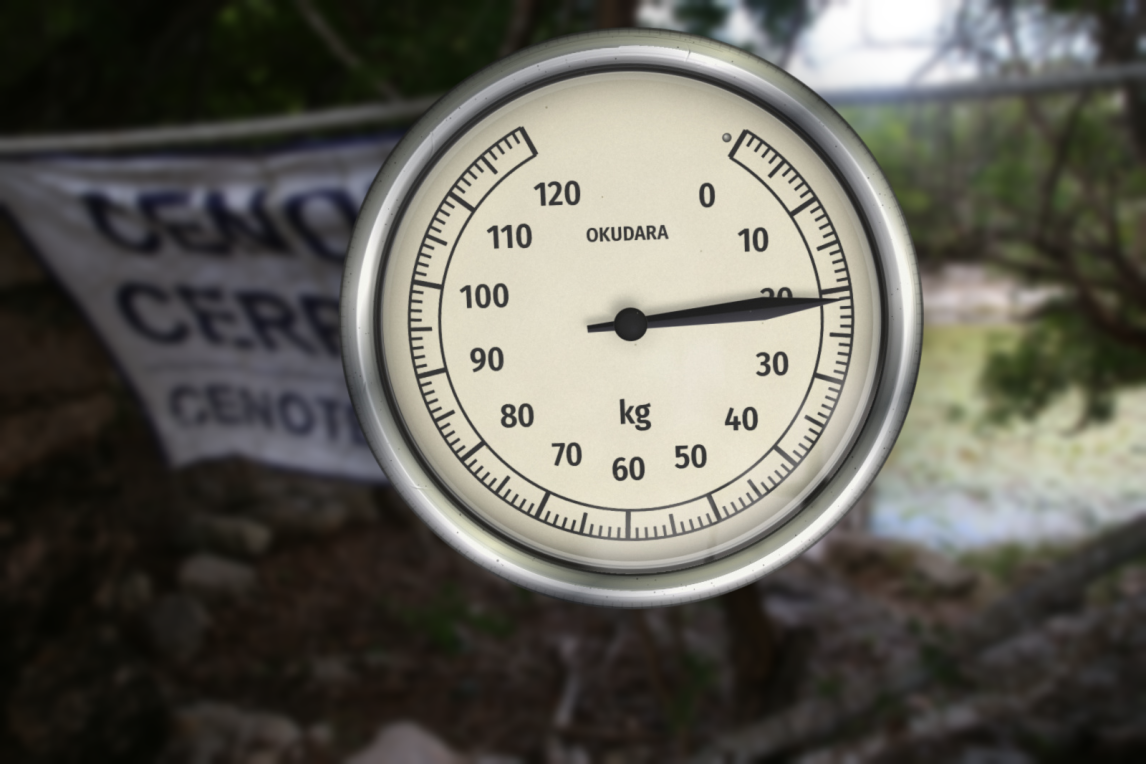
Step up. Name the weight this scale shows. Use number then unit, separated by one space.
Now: 21 kg
